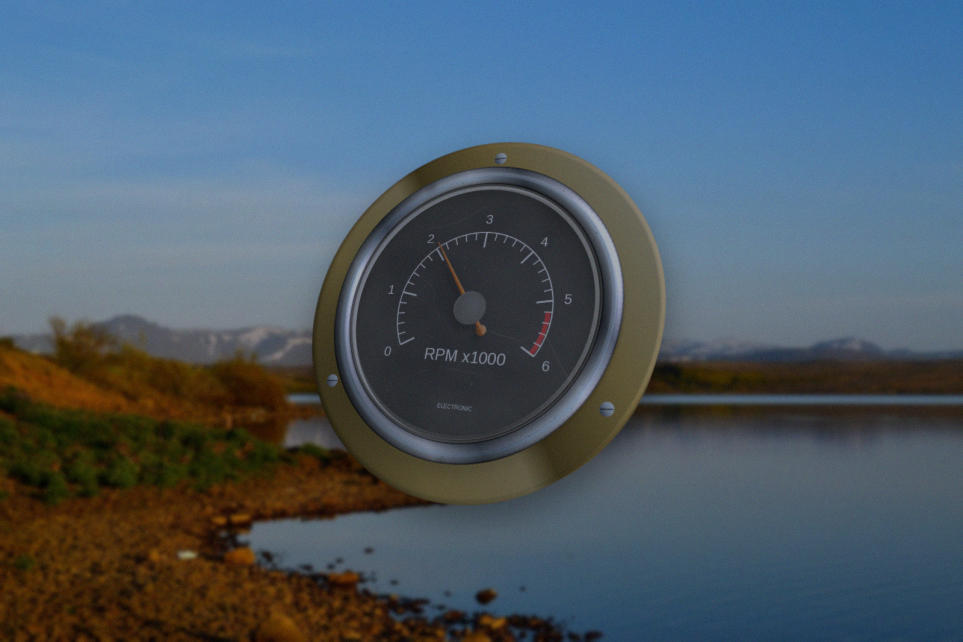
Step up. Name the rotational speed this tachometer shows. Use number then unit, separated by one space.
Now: 2100 rpm
